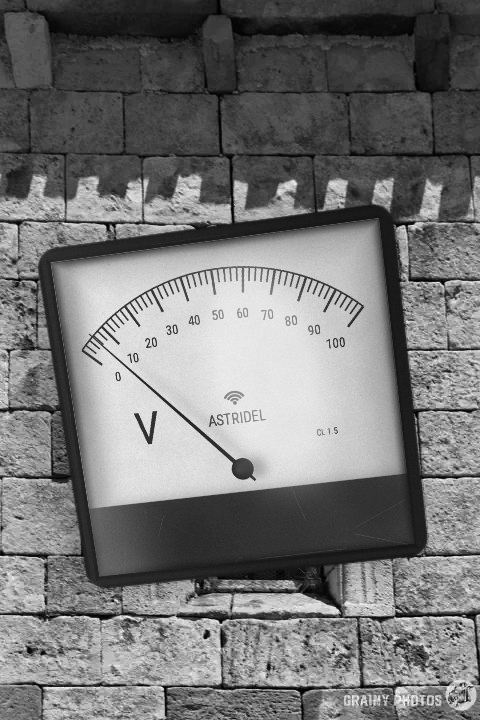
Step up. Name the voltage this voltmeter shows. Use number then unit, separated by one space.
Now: 6 V
